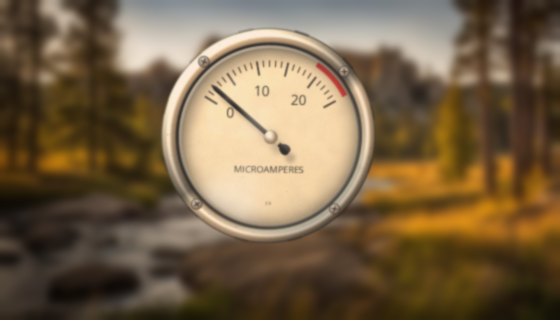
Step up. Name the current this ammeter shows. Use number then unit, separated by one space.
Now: 2 µA
